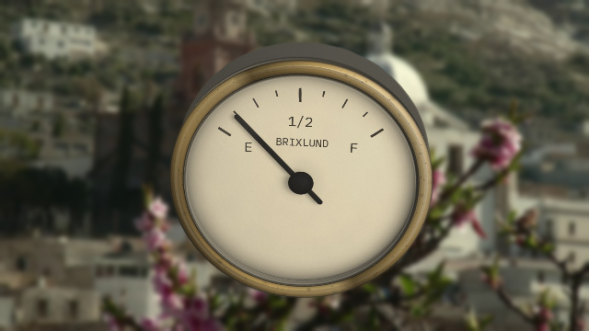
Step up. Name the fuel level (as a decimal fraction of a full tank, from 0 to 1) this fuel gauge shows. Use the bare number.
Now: 0.125
